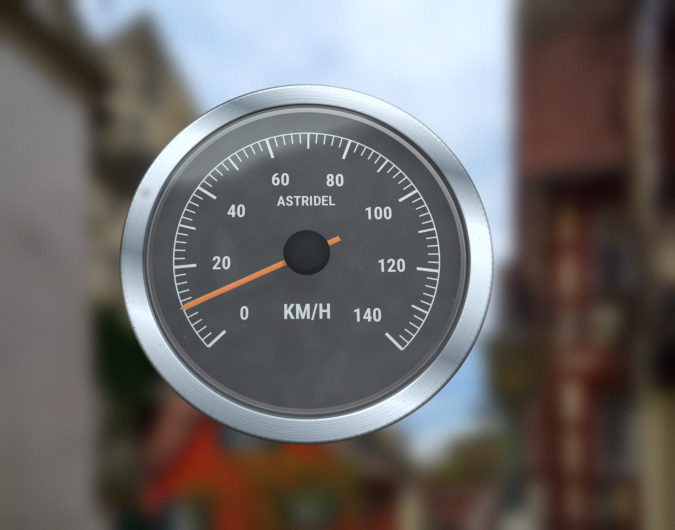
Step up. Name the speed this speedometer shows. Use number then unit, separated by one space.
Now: 10 km/h
